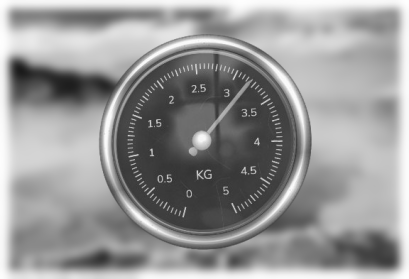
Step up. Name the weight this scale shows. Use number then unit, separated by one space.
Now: 3.2 kg
